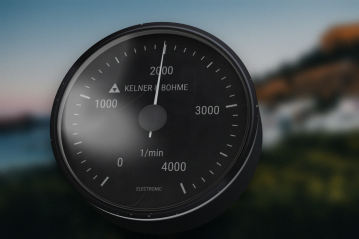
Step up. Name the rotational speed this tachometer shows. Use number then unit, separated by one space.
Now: 2000 rpm
